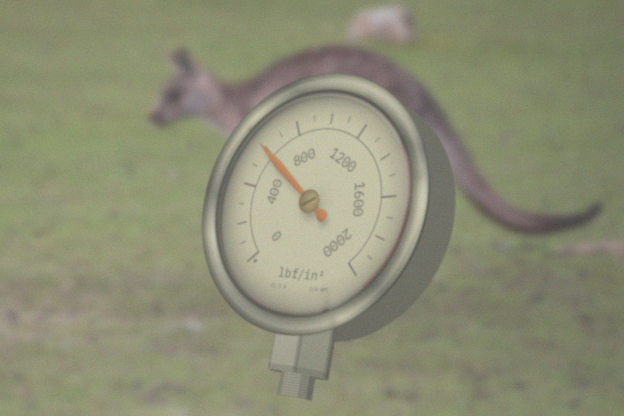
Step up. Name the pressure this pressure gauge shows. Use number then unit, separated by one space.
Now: 600 psi
